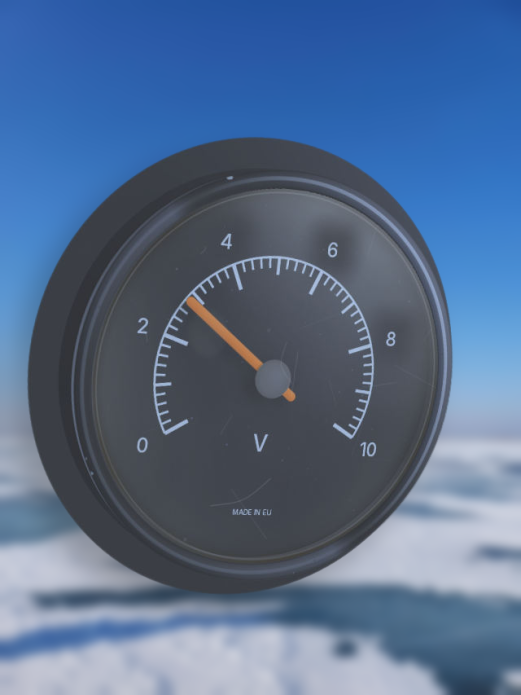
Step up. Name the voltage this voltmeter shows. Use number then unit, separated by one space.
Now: 2.8 V
